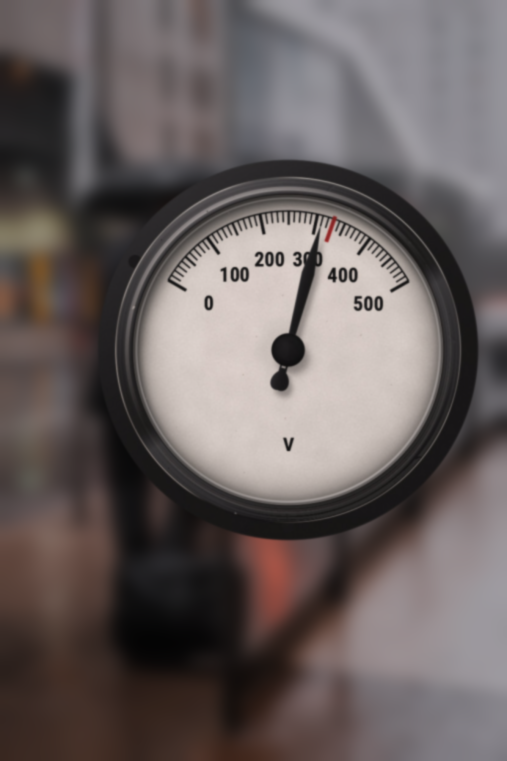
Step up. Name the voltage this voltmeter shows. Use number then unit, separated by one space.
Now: 310 V
